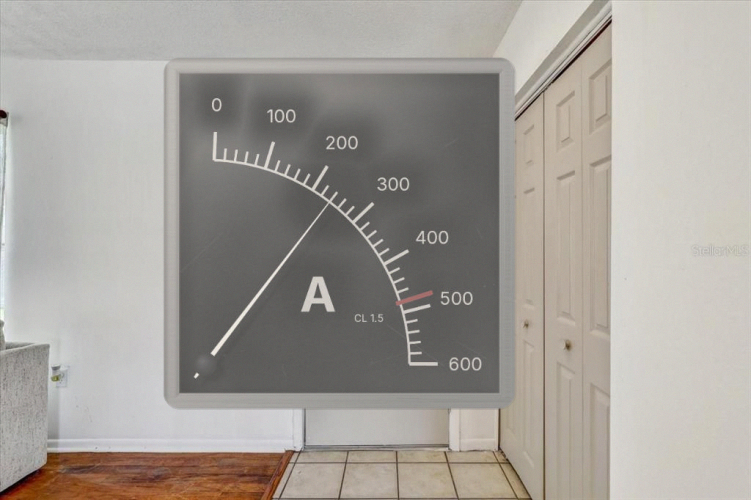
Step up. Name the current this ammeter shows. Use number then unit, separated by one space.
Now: 240 A
